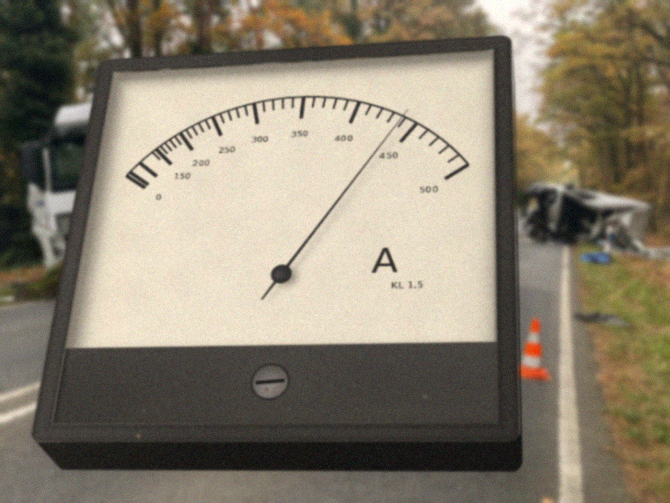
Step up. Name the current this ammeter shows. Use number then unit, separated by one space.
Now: 440 A
